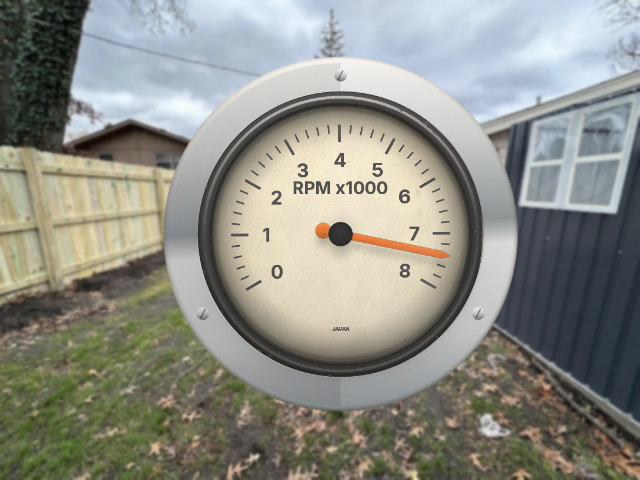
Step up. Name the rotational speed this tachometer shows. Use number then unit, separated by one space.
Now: 7400 rpm
